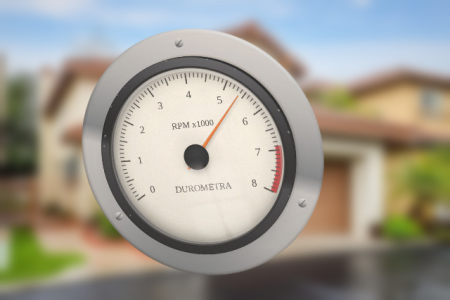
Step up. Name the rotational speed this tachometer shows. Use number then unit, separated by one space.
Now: 5400 rpm
